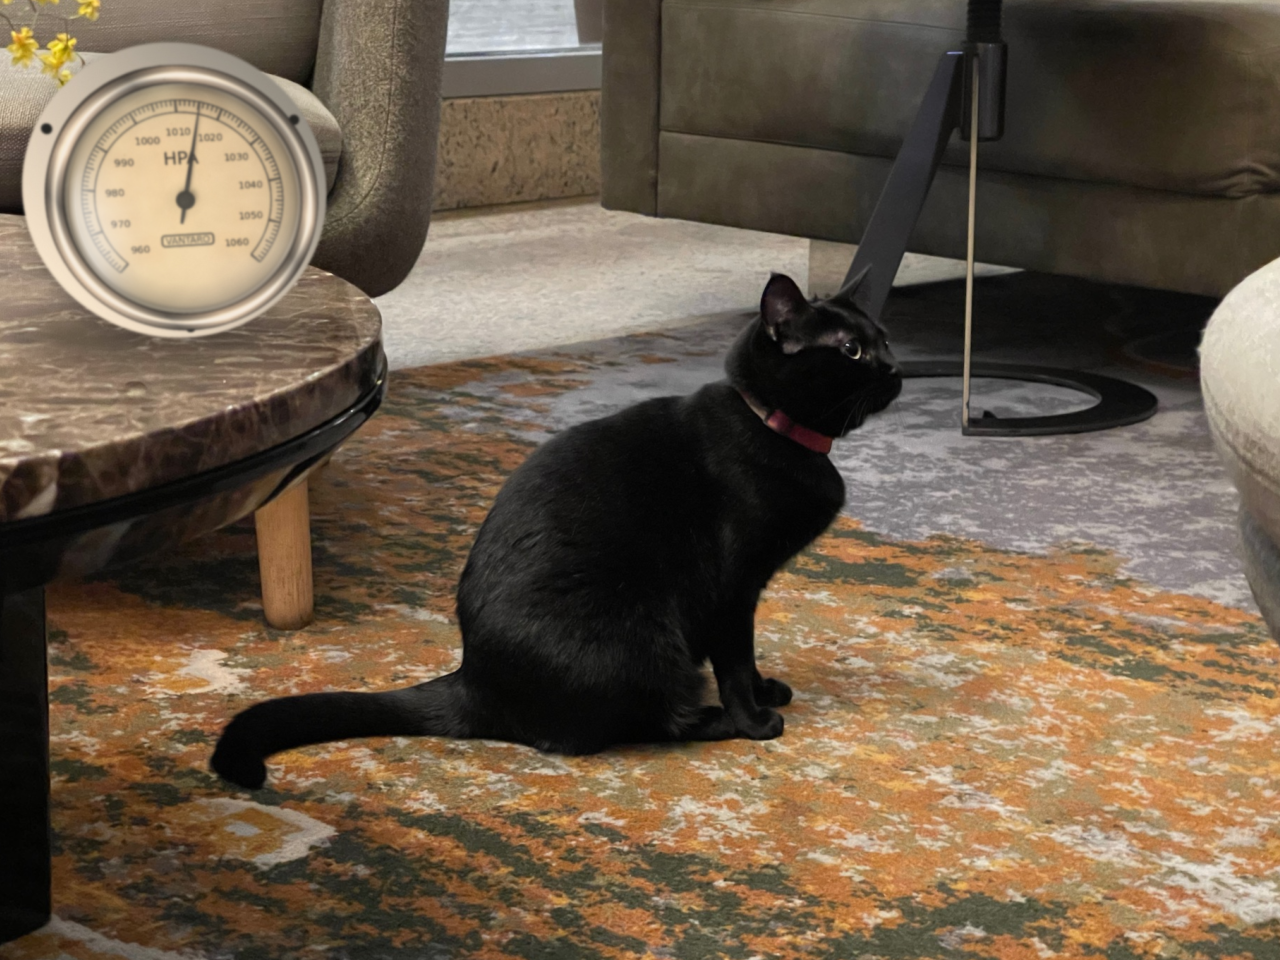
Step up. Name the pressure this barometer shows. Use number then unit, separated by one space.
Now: 1015 hPa
